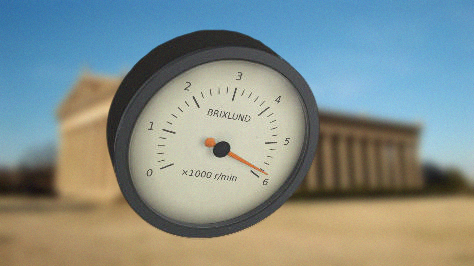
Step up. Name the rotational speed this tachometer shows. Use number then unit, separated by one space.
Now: 5800 rpm
